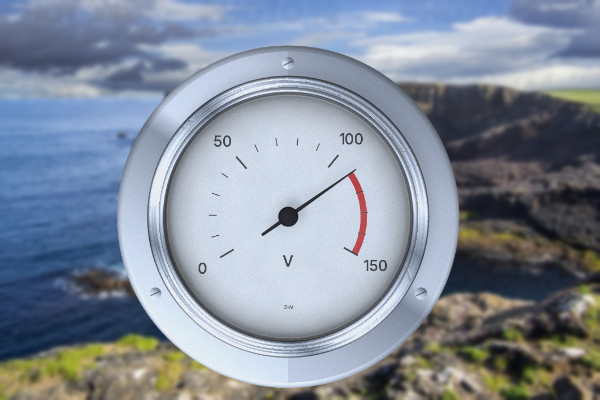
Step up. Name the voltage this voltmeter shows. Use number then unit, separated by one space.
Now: 110 V
